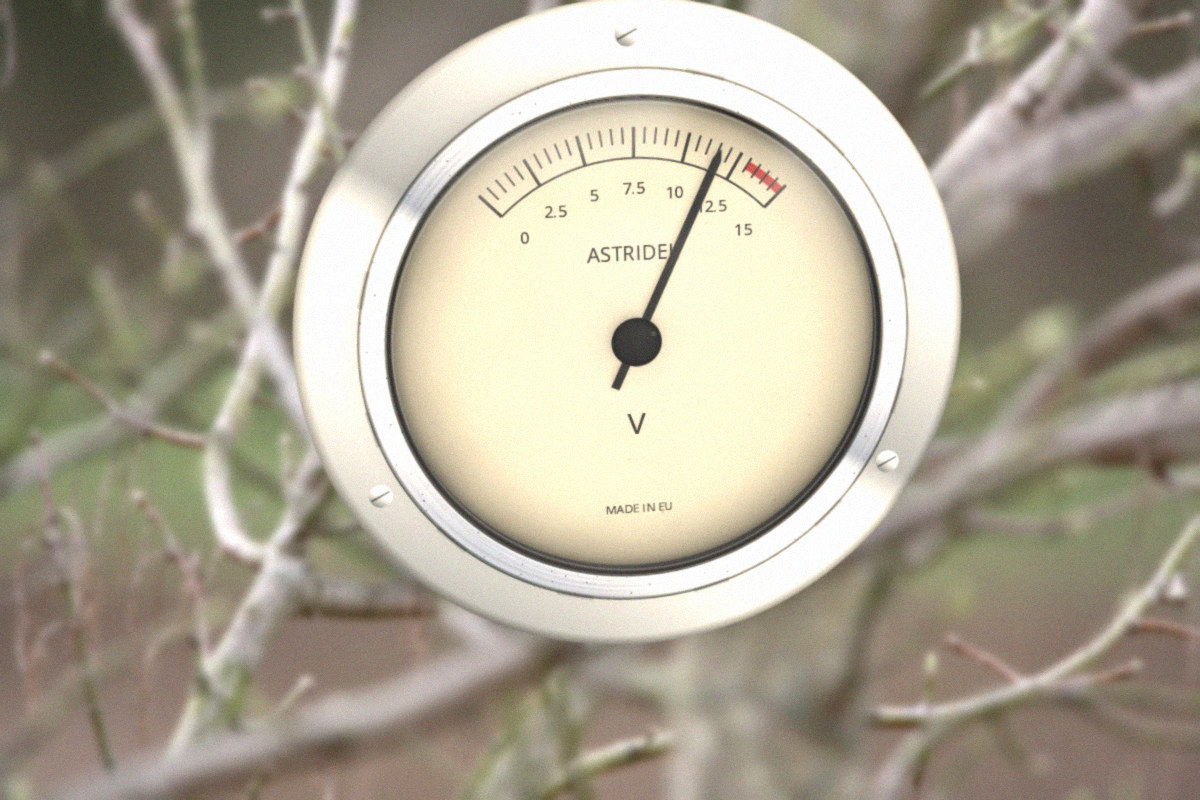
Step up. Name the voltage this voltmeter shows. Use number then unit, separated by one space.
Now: 11.5 V
